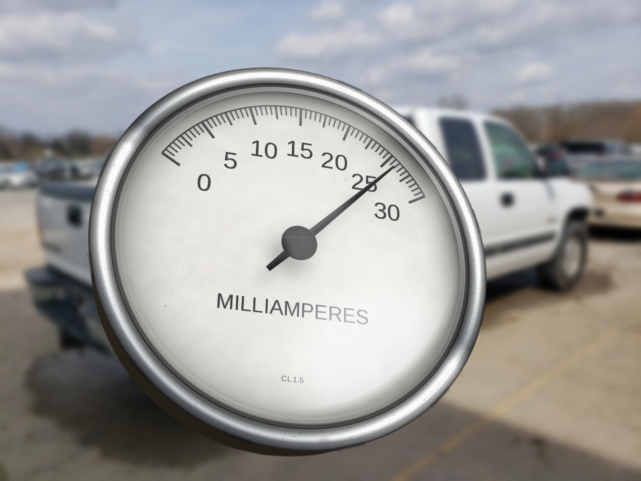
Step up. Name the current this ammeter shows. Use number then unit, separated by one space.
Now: 26 mA
